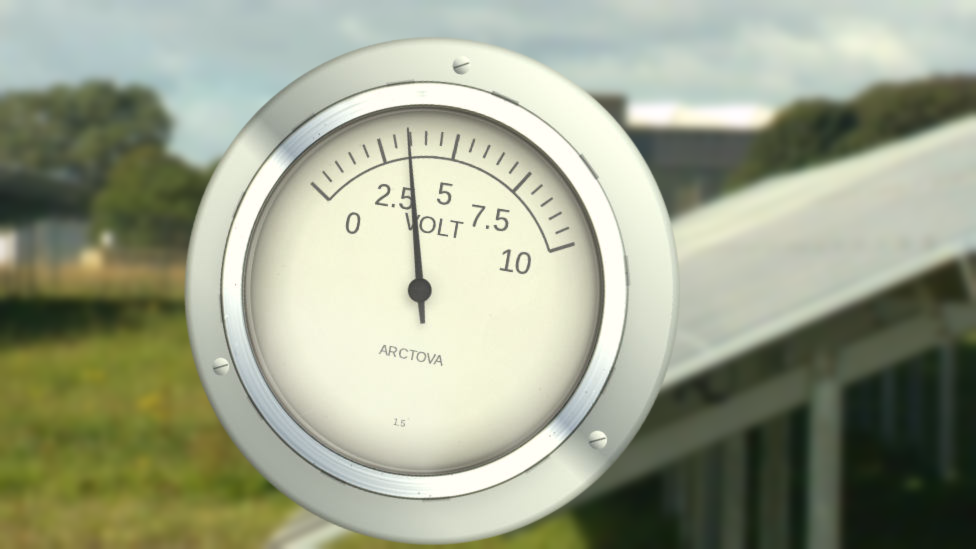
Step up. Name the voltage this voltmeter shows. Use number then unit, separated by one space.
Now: 3.5 V
